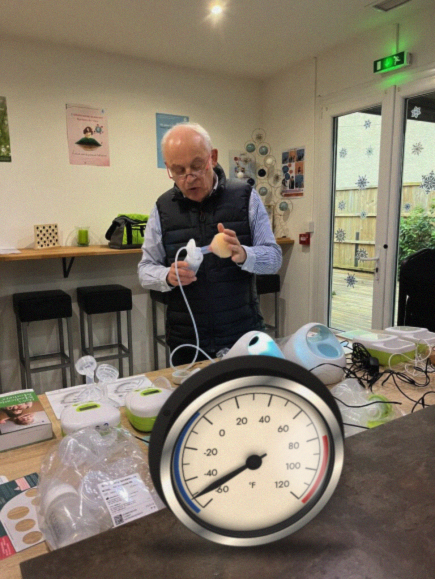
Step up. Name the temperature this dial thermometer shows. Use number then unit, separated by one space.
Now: -50 °F
